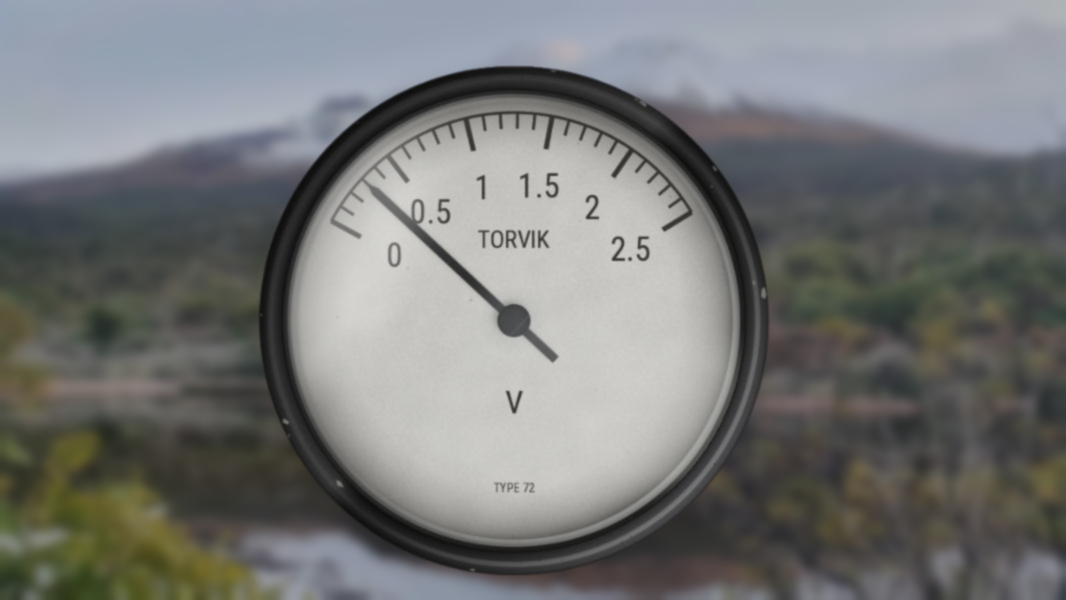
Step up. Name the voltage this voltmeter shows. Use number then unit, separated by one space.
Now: 0.3 V
